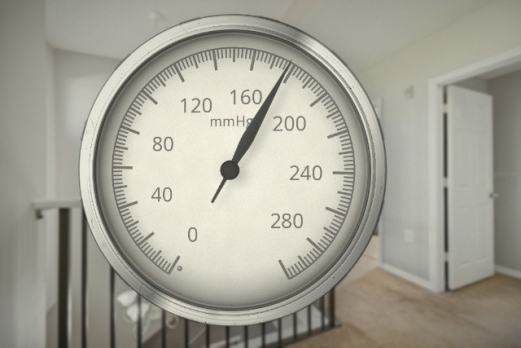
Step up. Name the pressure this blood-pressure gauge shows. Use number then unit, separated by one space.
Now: 178 mmHg
